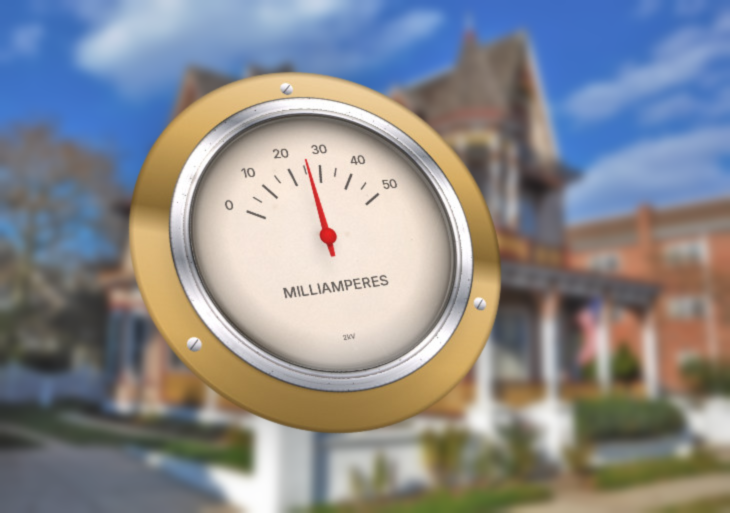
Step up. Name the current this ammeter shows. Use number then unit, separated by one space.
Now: 25 mA
